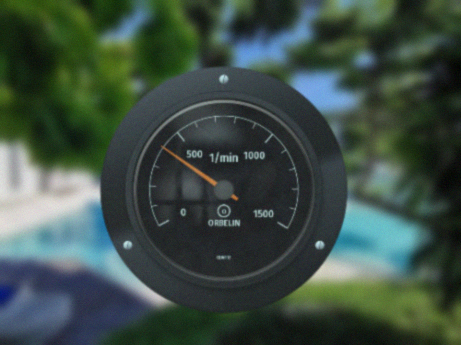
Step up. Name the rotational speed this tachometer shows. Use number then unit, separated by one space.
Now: 400 rpm
